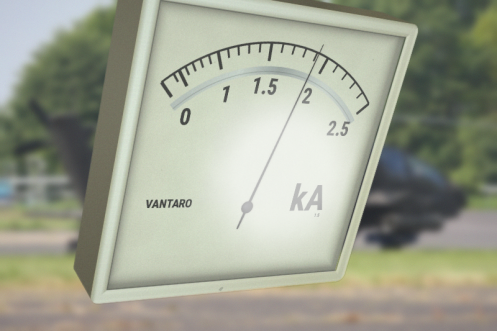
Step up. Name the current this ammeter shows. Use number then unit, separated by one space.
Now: 1.9 kA
